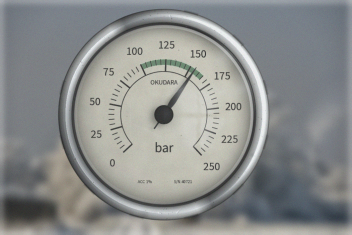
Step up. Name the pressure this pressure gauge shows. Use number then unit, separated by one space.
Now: 155 bar
